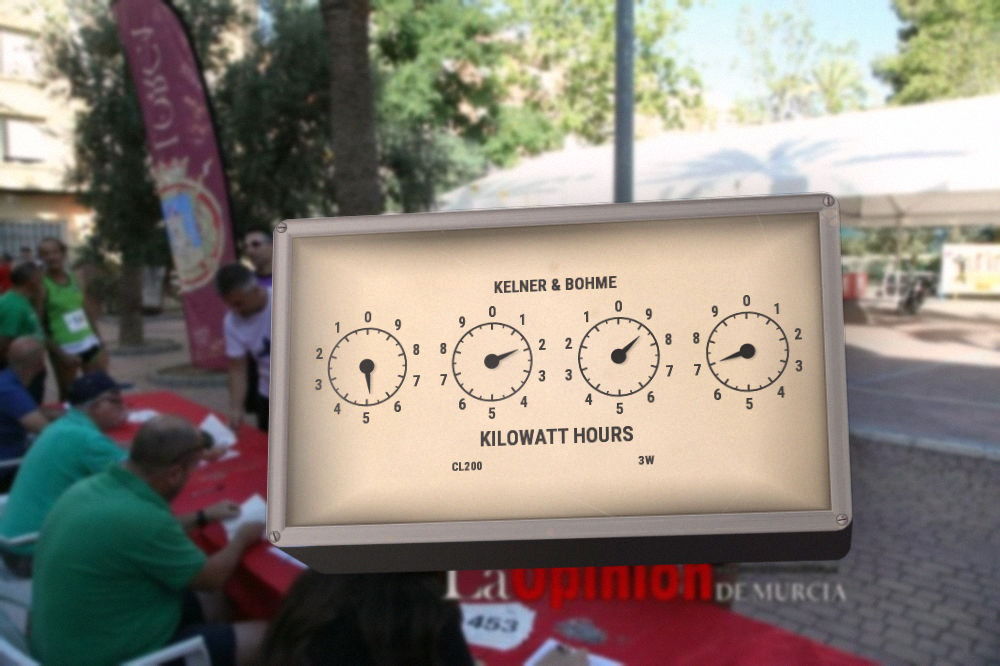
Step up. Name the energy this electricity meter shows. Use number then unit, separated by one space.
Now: 5187 kWh
